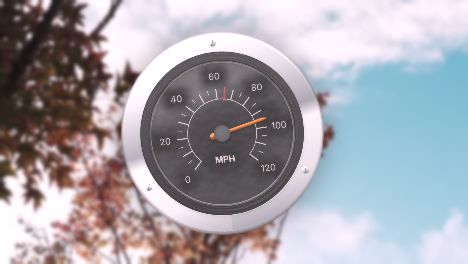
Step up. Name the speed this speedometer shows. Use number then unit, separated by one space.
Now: 95 mph
